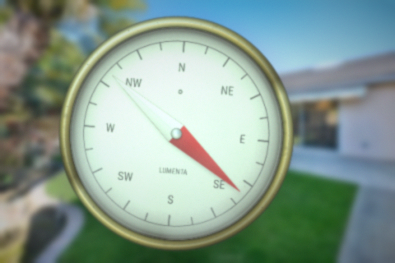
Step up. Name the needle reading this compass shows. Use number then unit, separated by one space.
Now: 127.5 °
